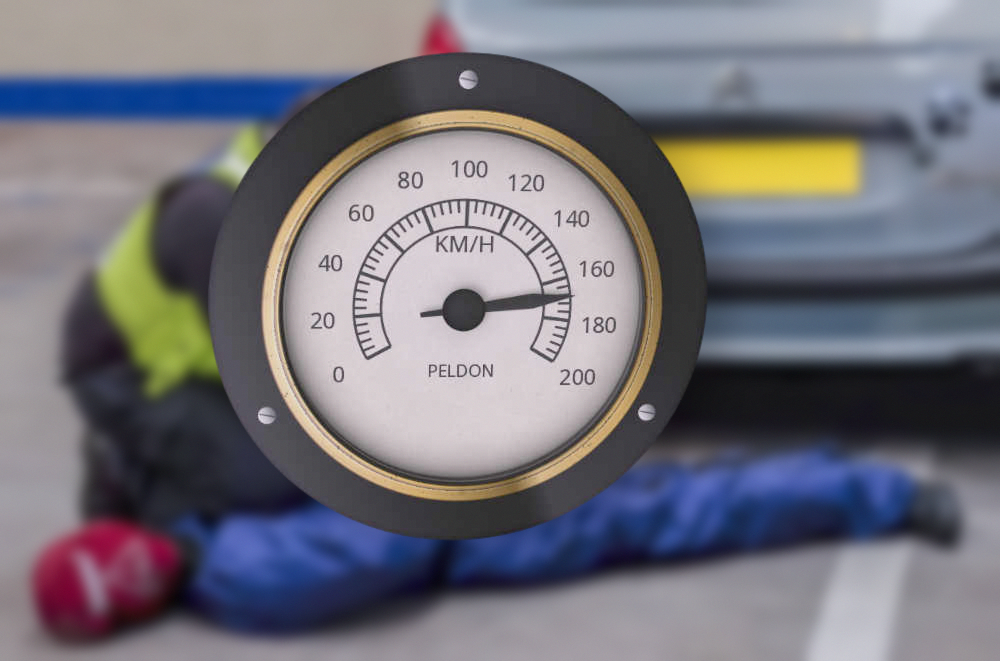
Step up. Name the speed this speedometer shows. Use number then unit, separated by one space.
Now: 168 km/h
